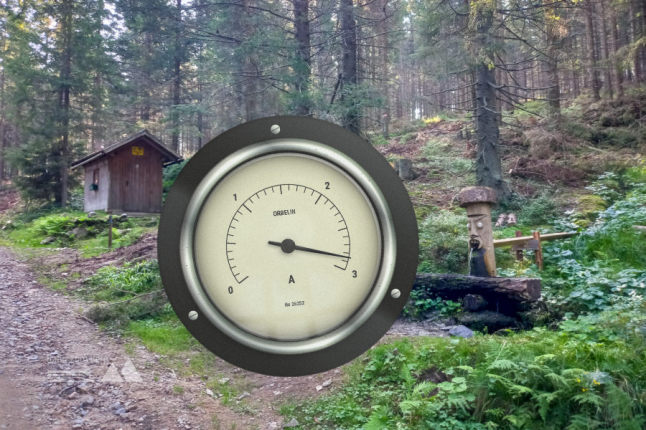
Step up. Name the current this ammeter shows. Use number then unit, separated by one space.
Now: 2.85 A
